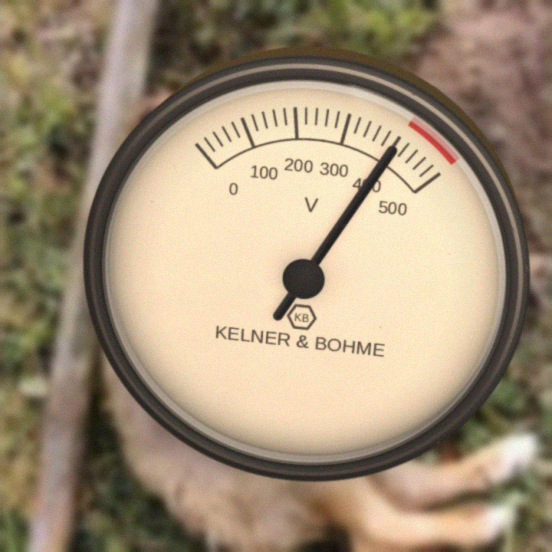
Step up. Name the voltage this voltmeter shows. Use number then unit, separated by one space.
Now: 400 V
